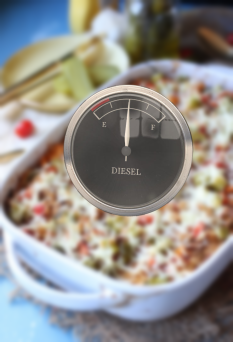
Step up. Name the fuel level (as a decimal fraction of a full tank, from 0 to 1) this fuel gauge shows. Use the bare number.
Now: 0.5
